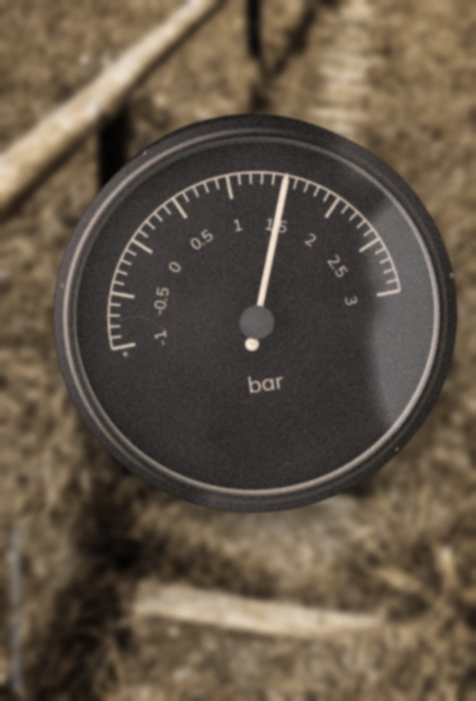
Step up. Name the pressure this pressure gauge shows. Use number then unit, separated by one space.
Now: 1.5 bar
